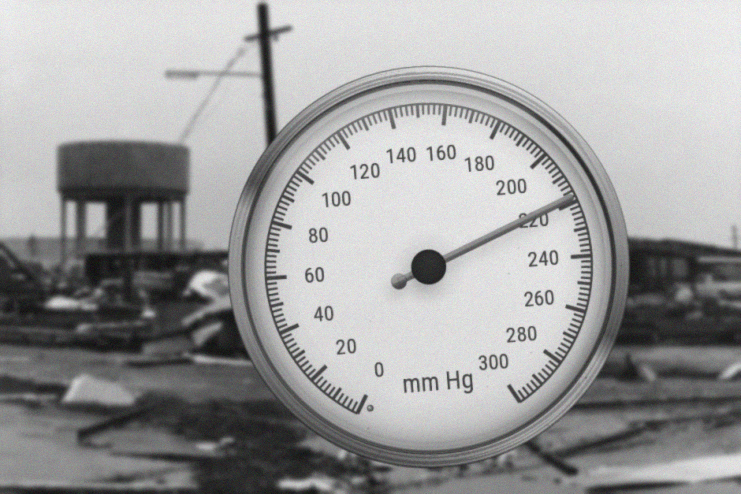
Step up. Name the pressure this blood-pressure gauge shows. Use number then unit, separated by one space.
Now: 218 mmHg
